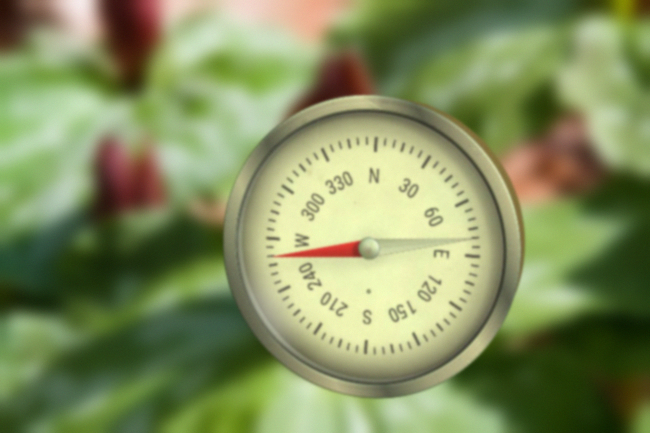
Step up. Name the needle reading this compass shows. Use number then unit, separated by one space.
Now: 260 °
